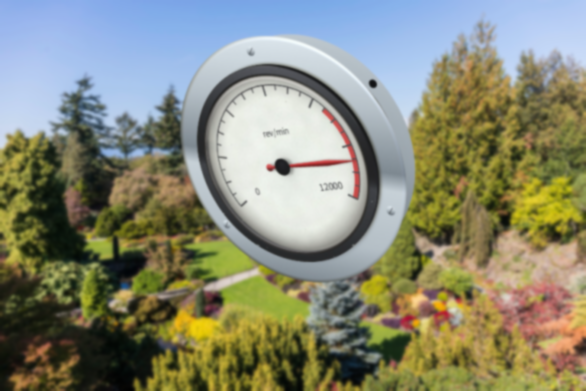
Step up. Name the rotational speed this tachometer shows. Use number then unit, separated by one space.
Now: 10500 rpm
